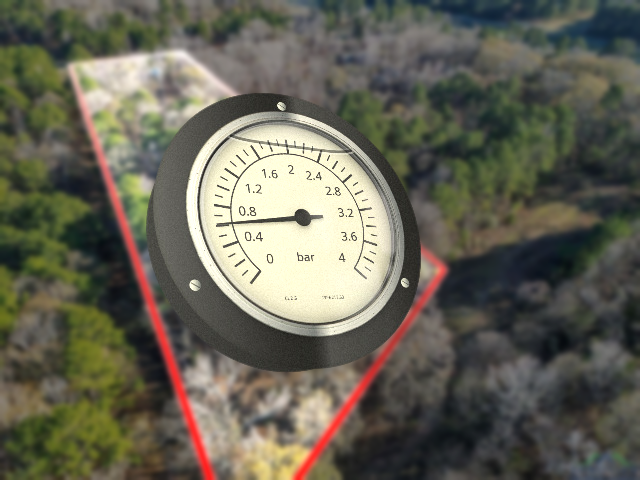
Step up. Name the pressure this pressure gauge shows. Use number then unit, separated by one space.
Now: 0.6 bar
